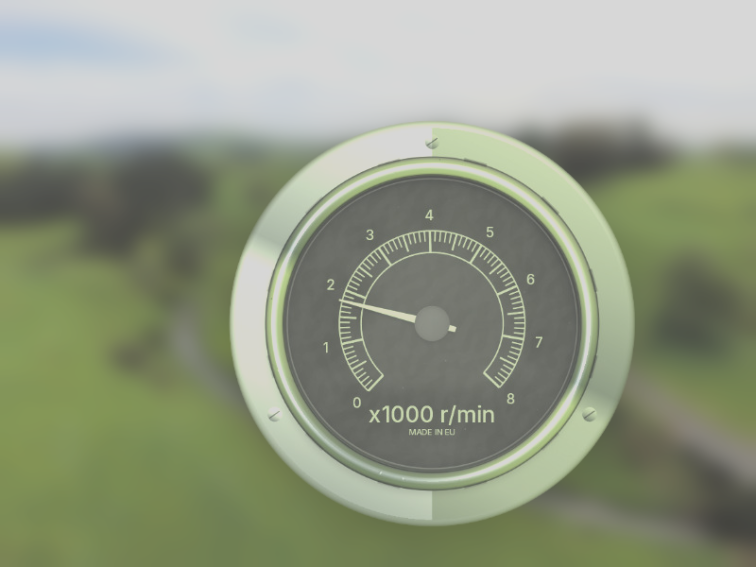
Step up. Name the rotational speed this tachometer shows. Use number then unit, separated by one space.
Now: 1800 rpm
